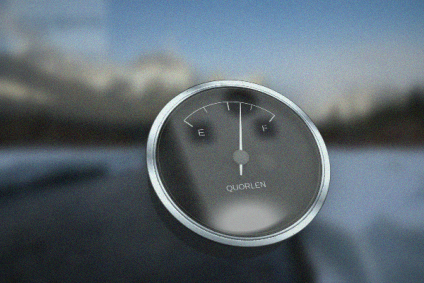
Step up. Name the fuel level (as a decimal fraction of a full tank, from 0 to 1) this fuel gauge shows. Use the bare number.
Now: 0.625
